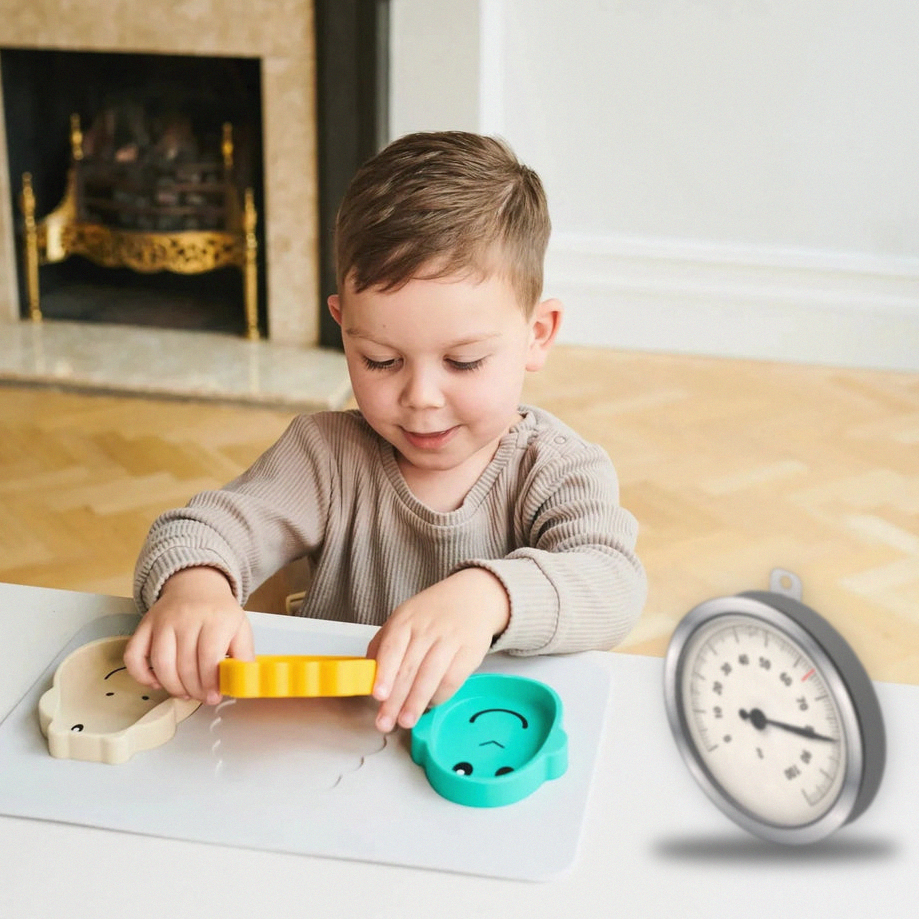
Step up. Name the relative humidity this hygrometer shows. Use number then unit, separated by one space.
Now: 80 %
